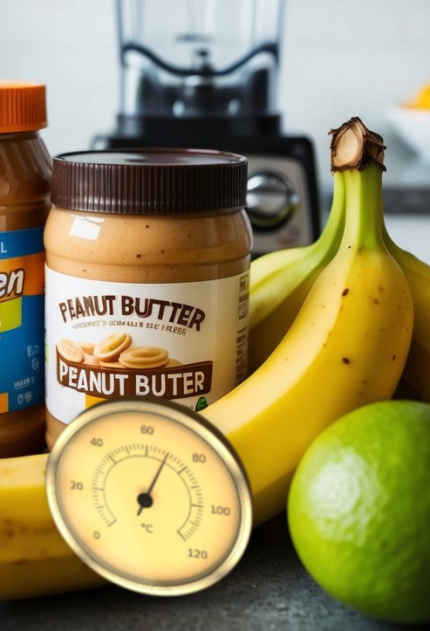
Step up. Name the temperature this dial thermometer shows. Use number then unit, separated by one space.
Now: 70 °C
